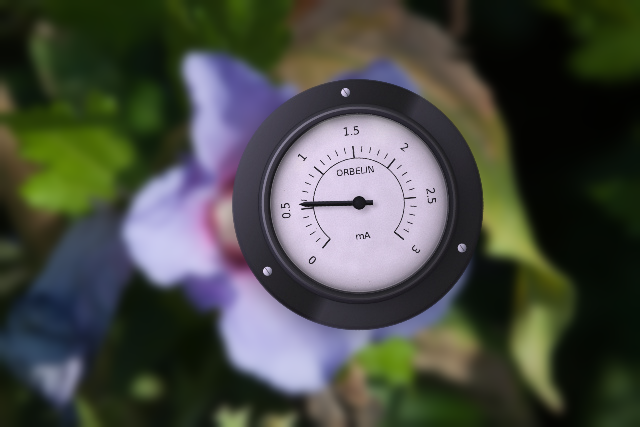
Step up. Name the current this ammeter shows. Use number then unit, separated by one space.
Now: 0.55 mA
